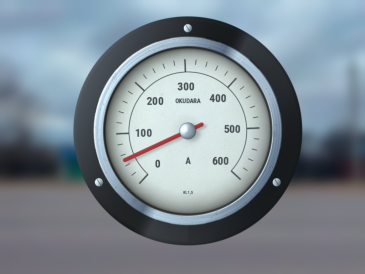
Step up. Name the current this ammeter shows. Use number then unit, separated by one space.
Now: 50 A
